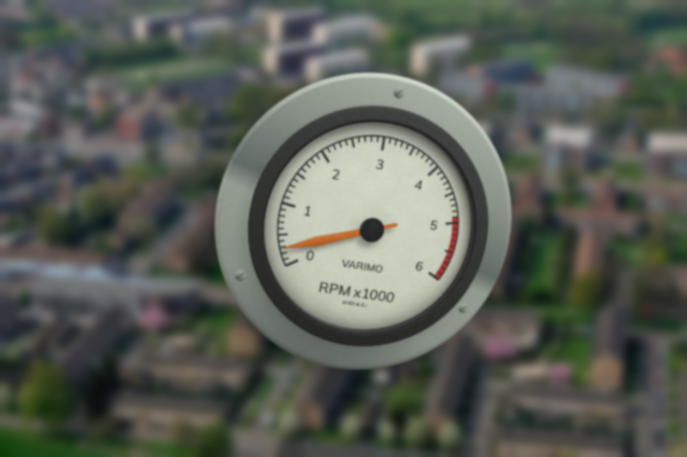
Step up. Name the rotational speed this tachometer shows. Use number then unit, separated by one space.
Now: 300 rpm
